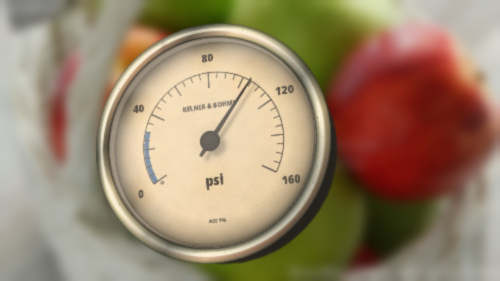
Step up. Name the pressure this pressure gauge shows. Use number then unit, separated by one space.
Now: 105 psi
